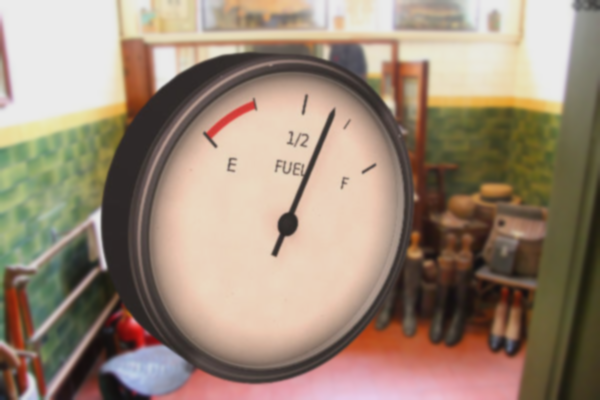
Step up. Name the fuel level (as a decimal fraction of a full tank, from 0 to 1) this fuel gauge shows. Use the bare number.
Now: 0.625
